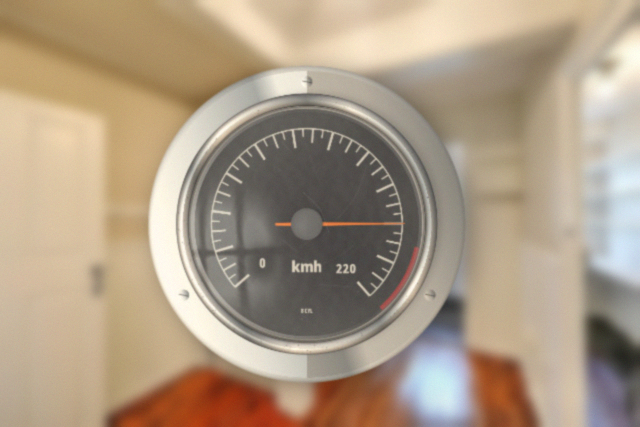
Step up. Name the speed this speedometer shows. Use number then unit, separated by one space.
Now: 180 km/h
